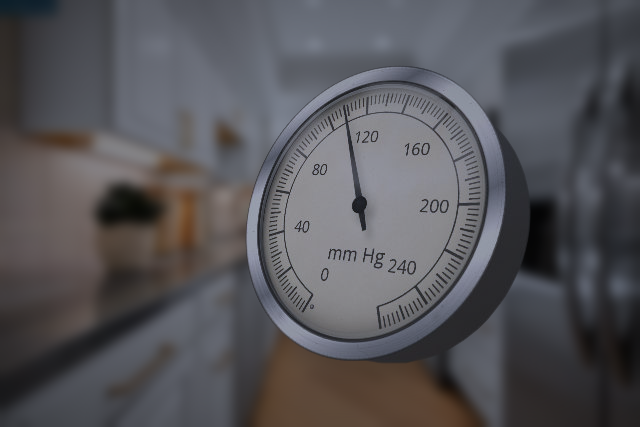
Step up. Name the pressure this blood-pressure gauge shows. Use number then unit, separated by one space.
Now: 110 mmHg
